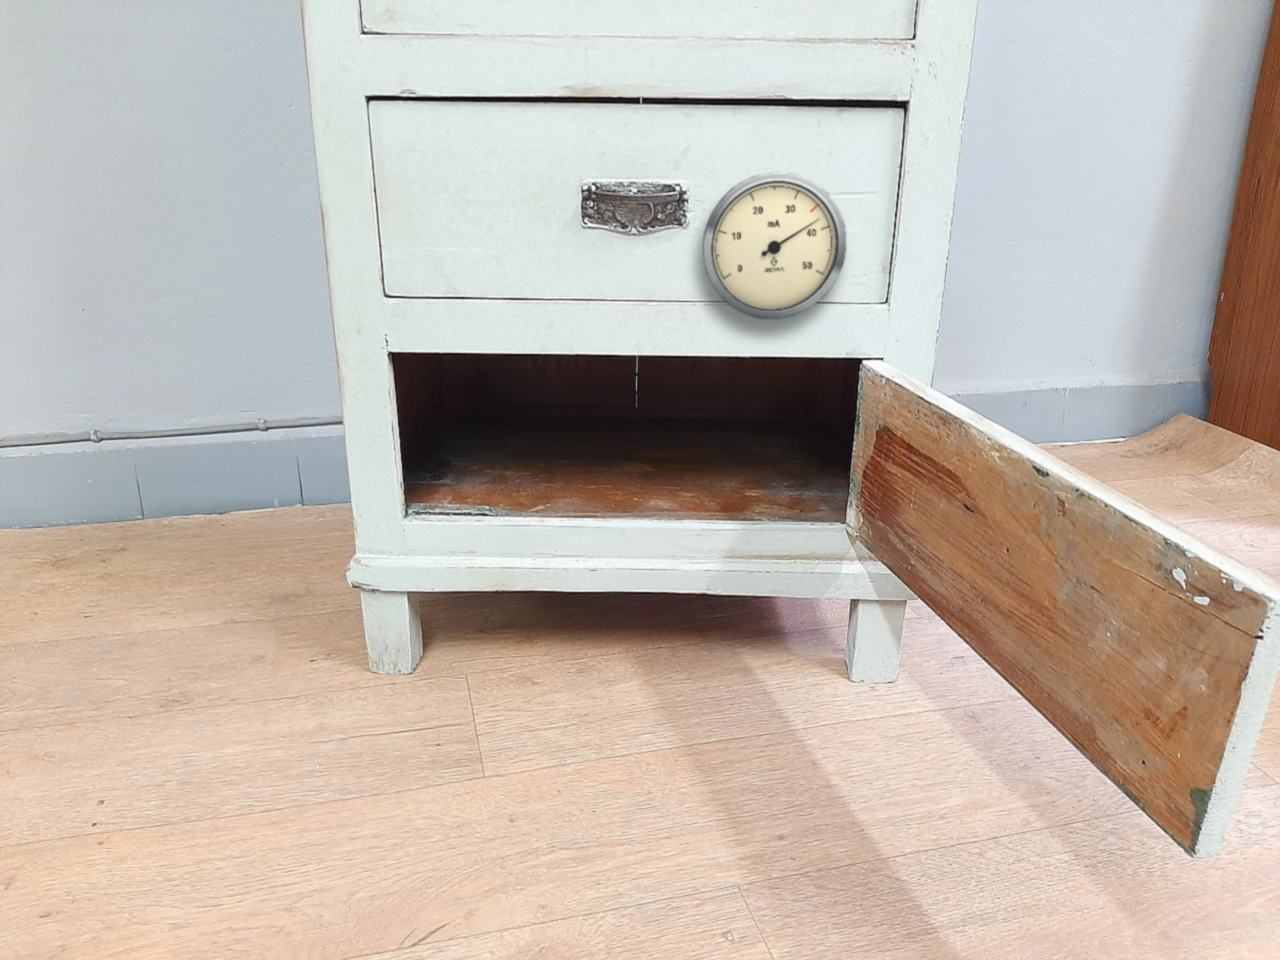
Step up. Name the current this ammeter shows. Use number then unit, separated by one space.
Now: 37.5 mA
